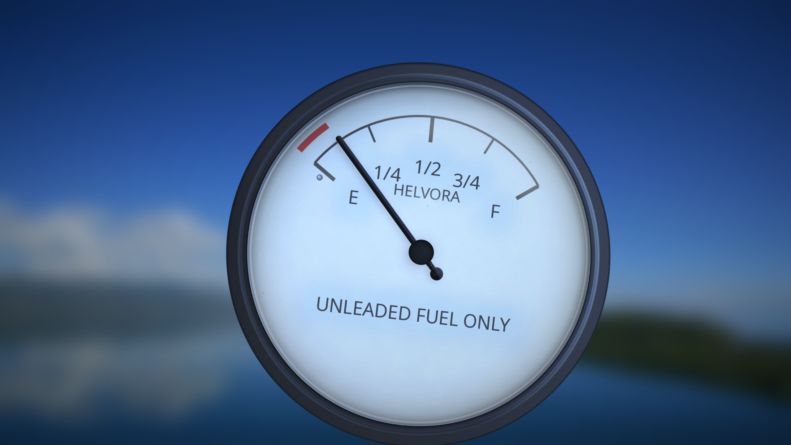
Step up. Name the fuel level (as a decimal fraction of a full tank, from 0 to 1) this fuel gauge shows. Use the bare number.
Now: 0.125
